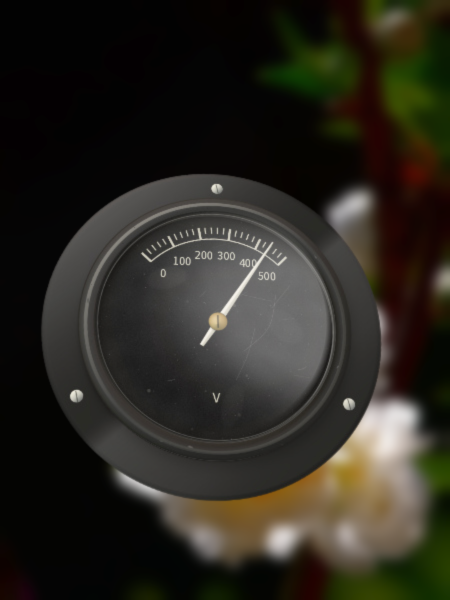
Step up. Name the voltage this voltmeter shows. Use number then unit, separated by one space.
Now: 440 V
